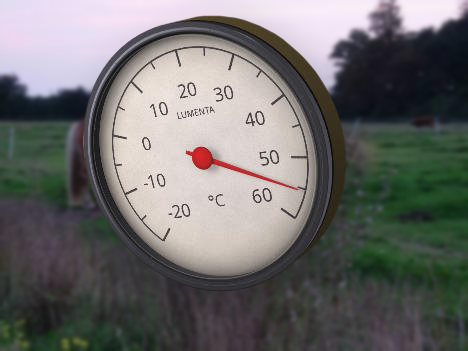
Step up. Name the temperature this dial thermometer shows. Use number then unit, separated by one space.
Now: 55 °C
